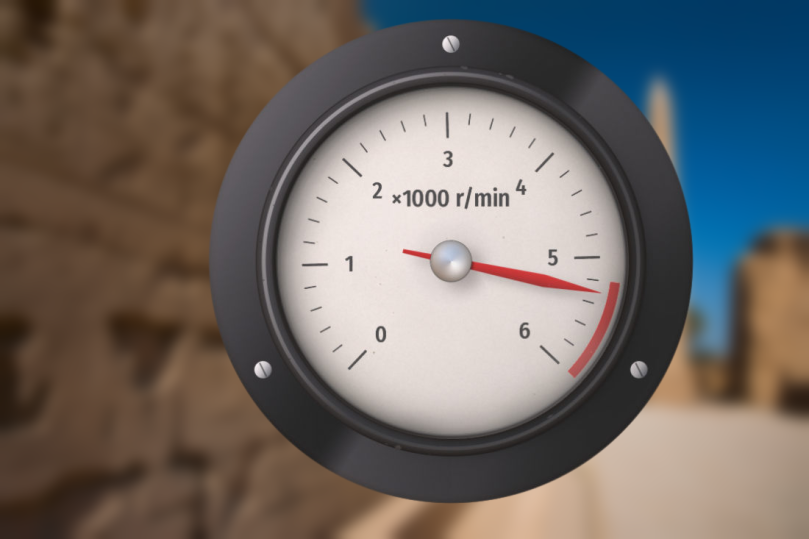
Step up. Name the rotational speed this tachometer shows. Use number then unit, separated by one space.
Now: 5300 rpm
